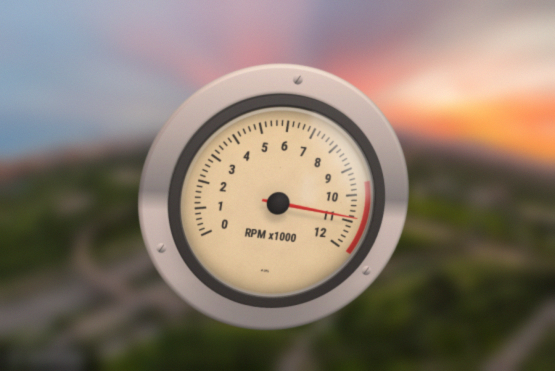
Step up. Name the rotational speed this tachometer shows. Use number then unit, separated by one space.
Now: 10800 rpm
